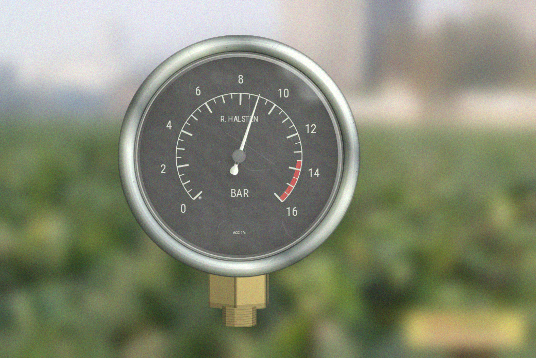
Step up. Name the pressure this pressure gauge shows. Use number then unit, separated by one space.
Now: 9 bar
